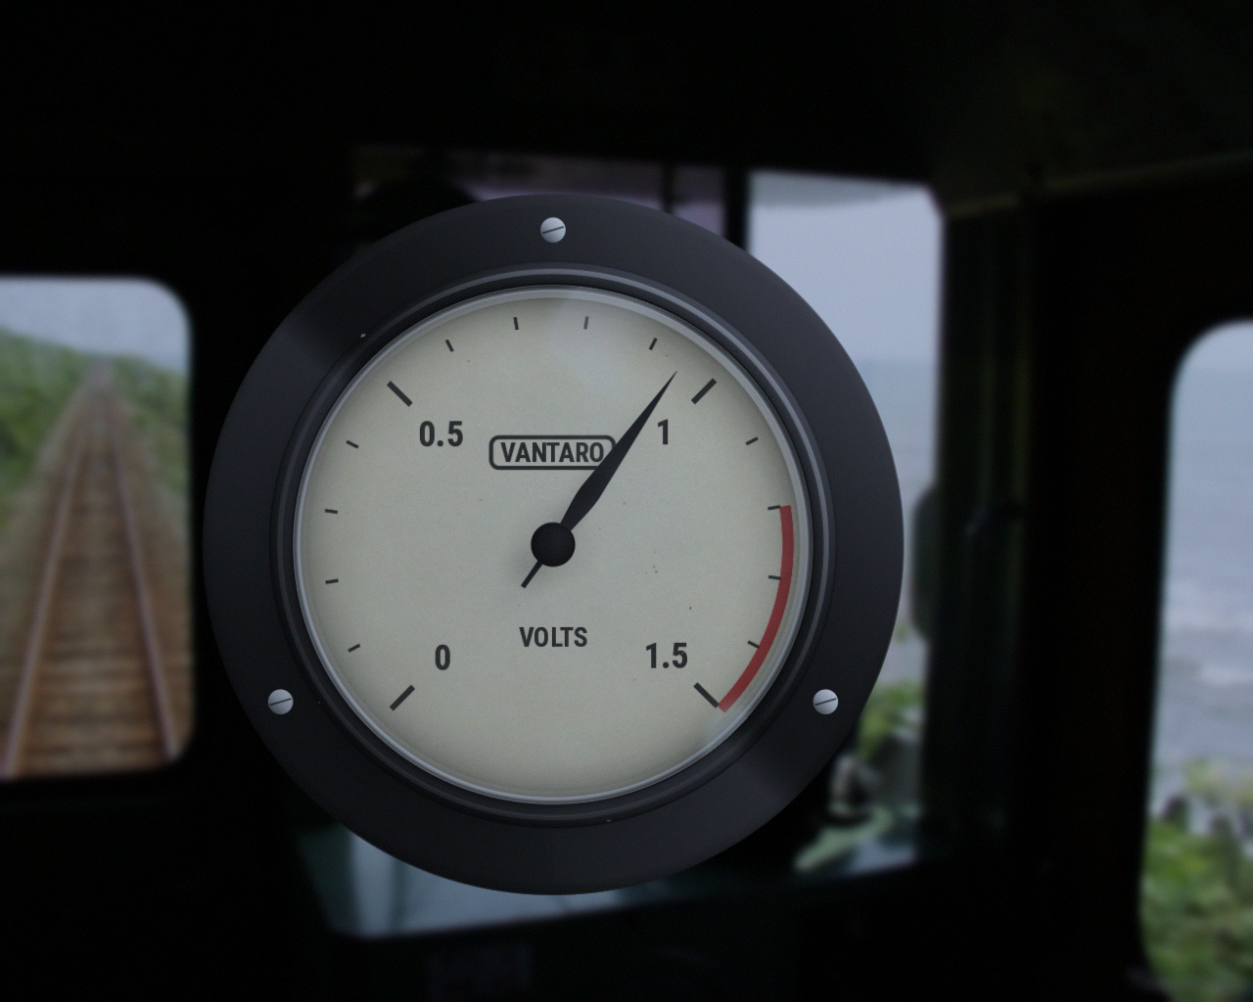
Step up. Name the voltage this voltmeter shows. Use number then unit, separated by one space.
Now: 0.95 V
